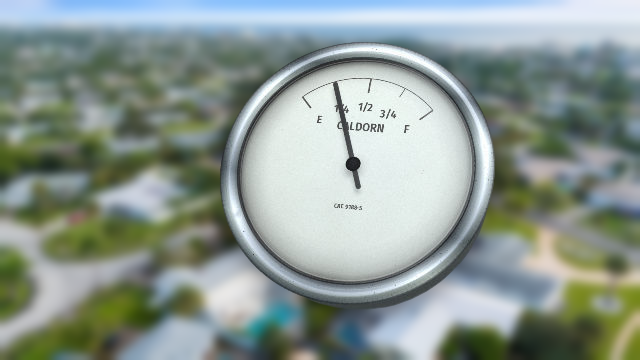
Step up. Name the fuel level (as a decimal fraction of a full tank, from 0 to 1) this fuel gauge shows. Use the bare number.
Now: 0.25
